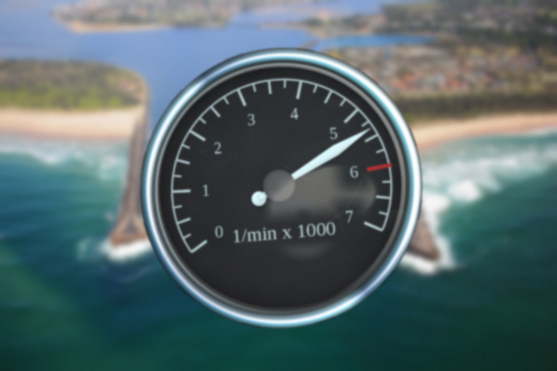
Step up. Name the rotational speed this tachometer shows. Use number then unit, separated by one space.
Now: 5375 rpm
